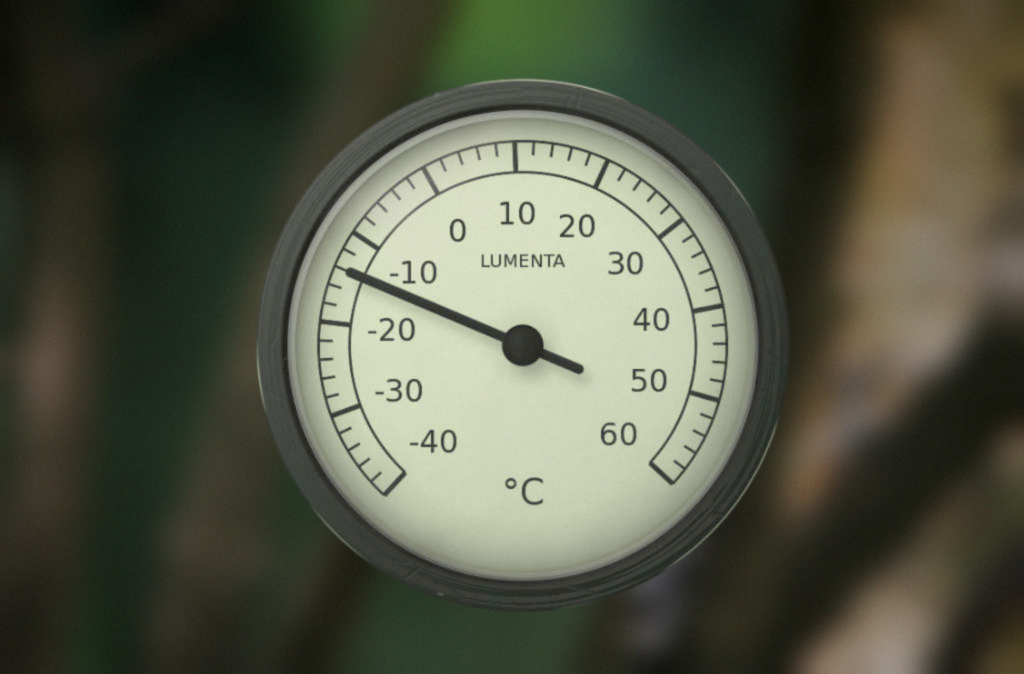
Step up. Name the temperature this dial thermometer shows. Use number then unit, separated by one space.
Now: -14 °C
